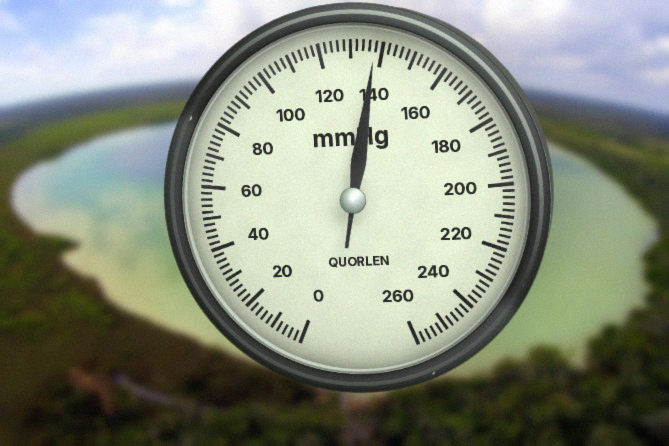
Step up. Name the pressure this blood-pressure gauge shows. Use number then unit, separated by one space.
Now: 138 mmHg
